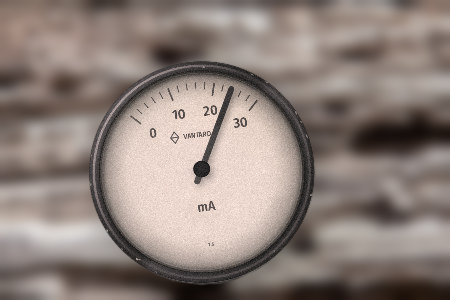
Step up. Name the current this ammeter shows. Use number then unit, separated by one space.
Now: 24 mA
